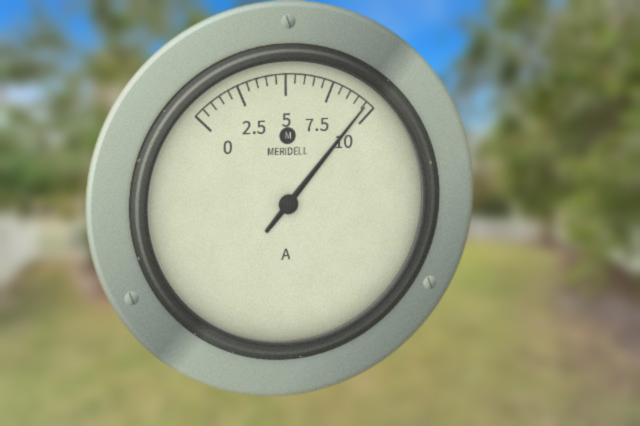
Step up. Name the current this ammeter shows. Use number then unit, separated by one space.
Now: 9.5 A
